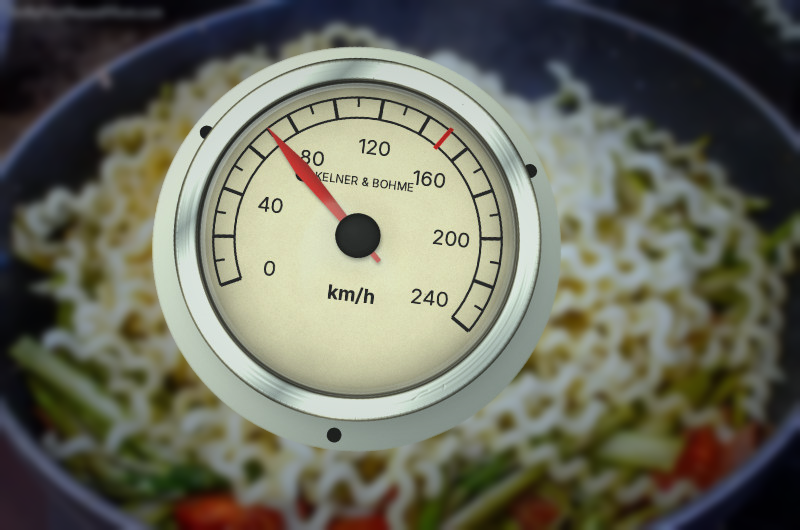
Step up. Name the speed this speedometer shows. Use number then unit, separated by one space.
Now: 70 km/h
